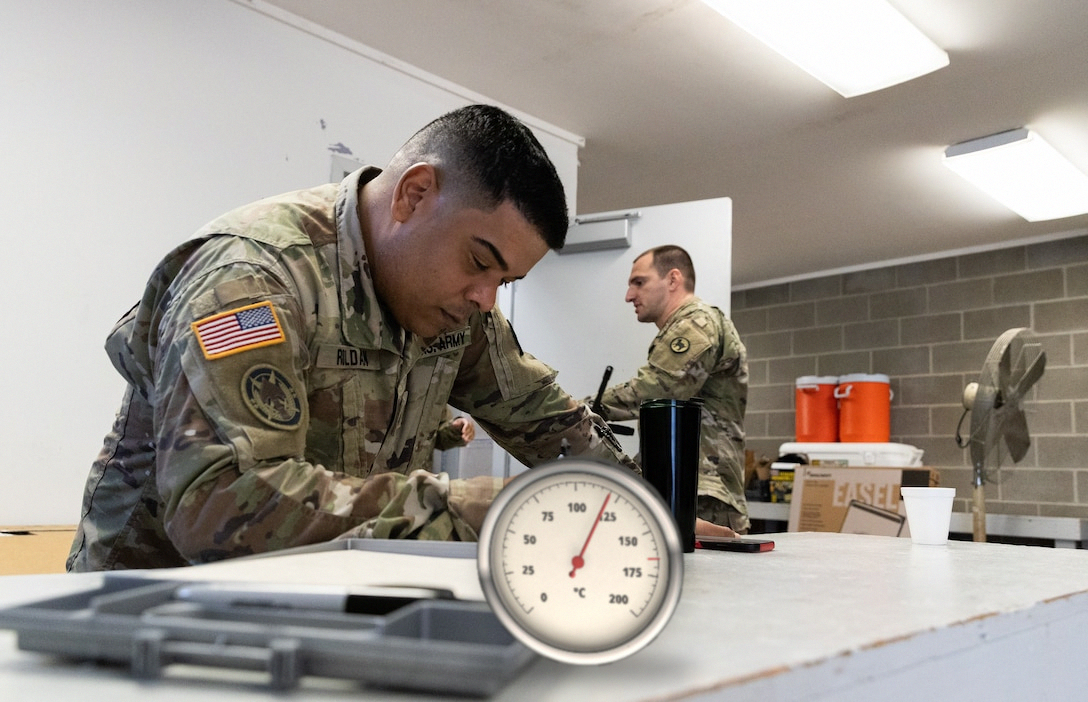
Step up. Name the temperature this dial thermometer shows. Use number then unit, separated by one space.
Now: 120 °C
